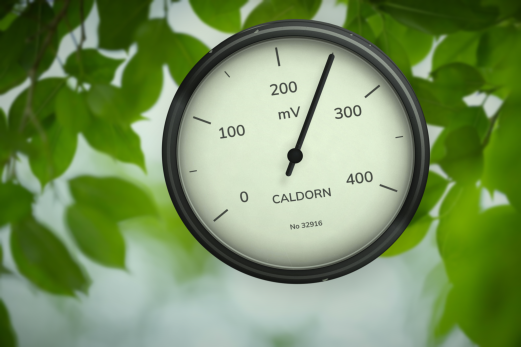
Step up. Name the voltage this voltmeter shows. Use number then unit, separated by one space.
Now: 250 mV
